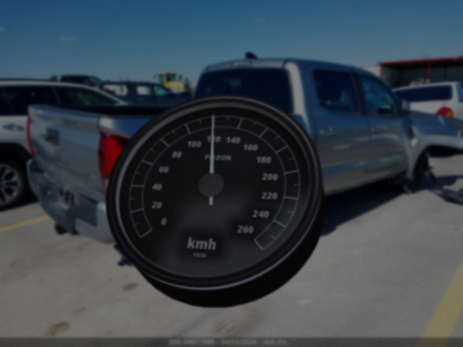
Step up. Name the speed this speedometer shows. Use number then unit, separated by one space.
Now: 120 km/h
